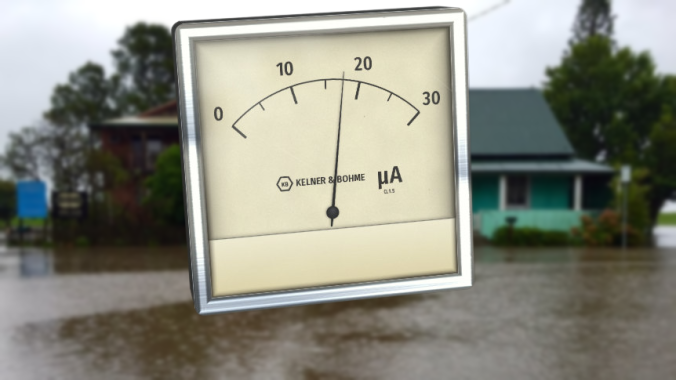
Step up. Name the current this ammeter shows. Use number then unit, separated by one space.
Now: 17.5 µA
